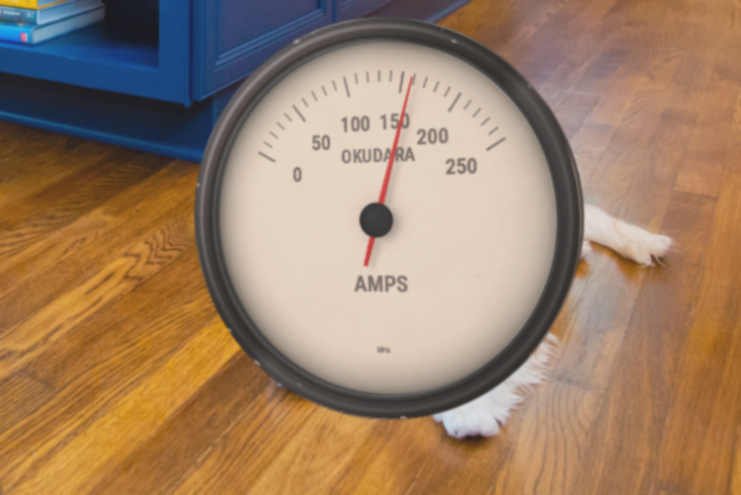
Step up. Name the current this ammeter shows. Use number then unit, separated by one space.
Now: 160 A
